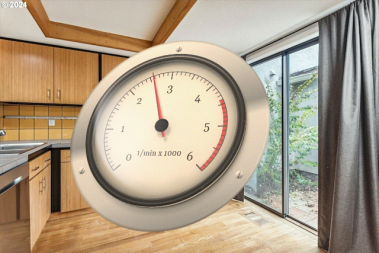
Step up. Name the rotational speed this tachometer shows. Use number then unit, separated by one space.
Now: 2600 rpm
